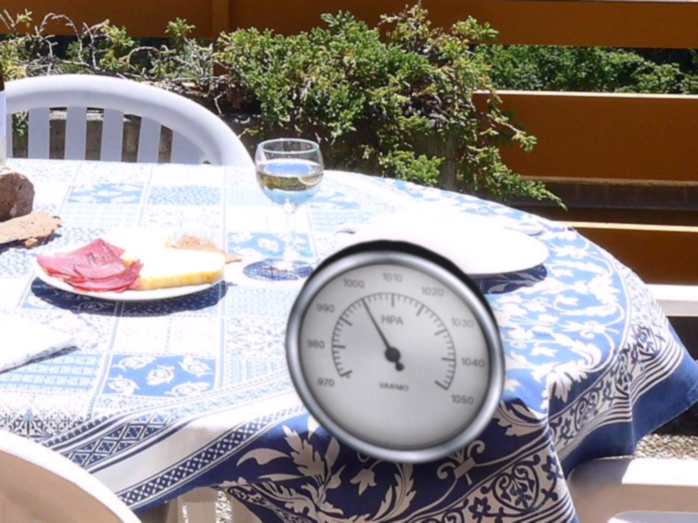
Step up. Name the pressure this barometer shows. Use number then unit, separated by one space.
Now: 1000 hPa
